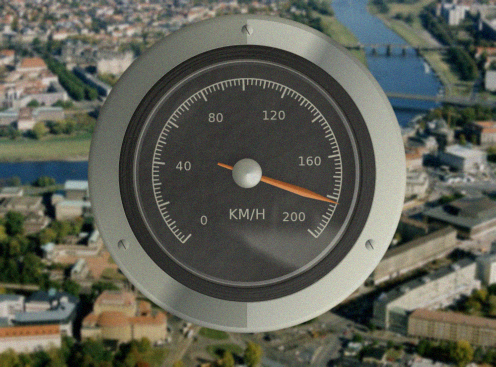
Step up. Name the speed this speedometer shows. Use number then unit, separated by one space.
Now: 182 km/h
